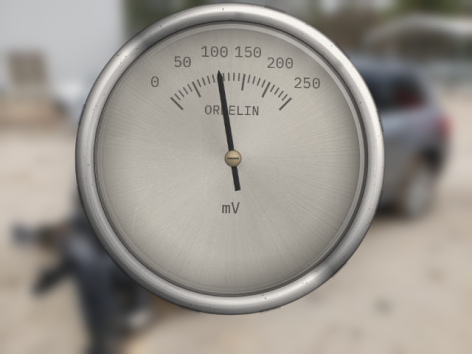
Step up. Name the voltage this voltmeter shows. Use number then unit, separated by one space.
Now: 100 mV
